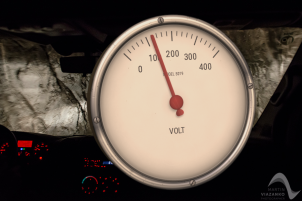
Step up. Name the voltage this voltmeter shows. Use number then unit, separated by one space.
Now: 120 V
